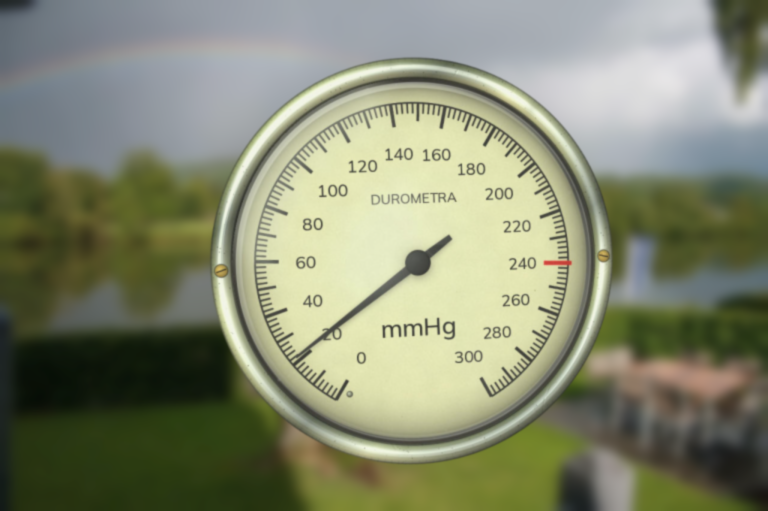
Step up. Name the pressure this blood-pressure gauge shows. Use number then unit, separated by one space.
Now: 22 mmHg
